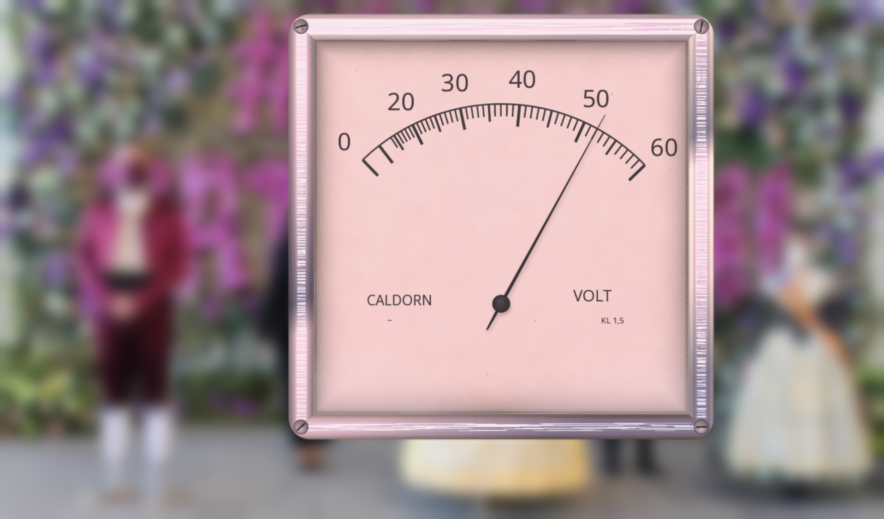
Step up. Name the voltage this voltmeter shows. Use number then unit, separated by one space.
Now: 52 V
